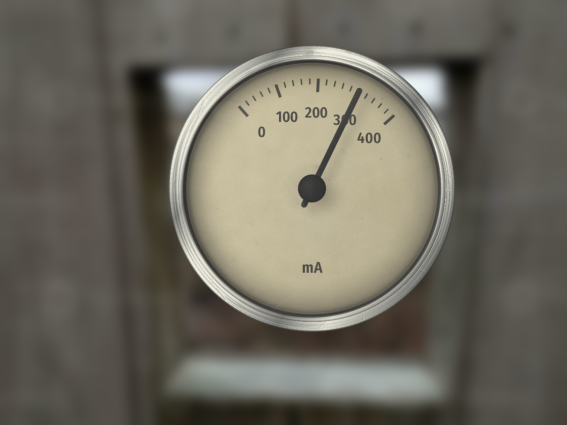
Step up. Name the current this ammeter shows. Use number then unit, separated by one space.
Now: 300 mA
